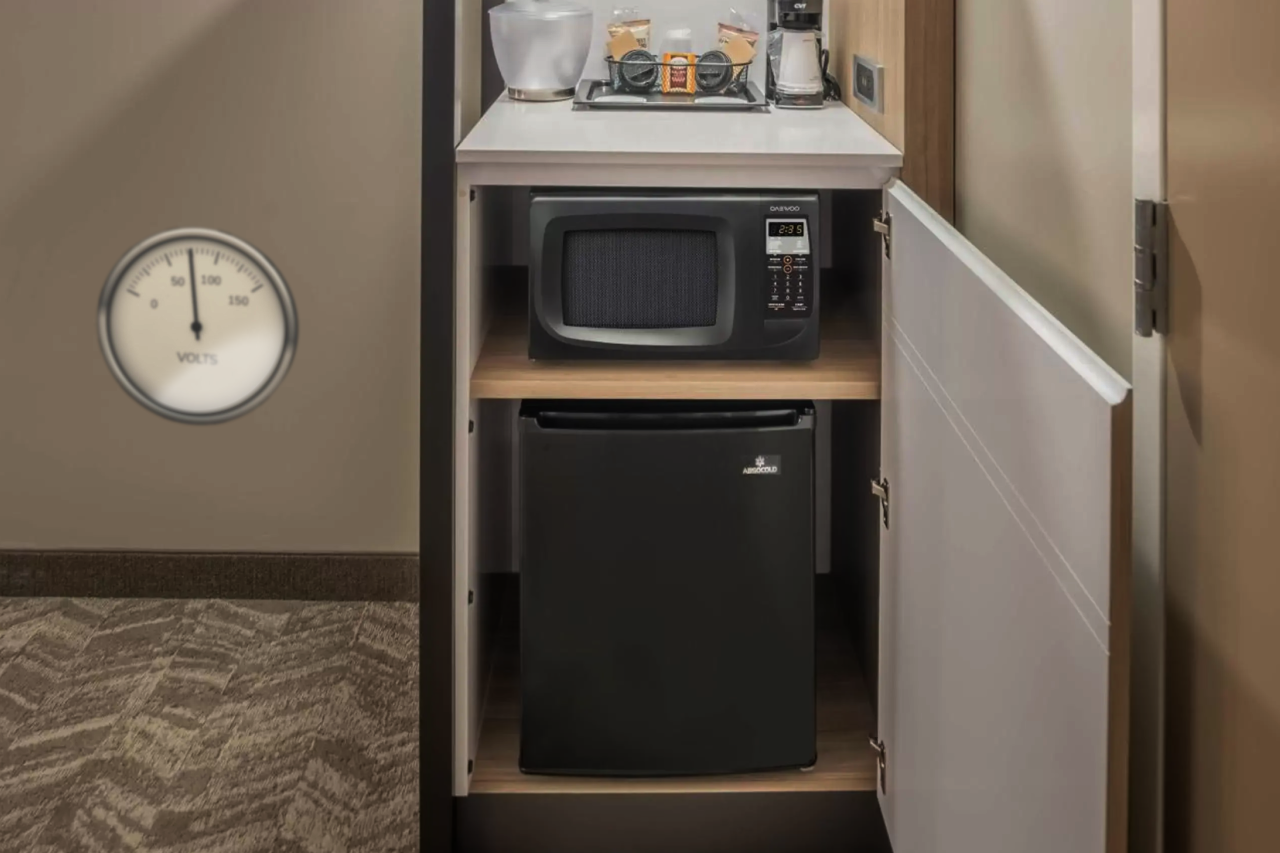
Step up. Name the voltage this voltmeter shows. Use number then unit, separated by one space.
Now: 75 V
